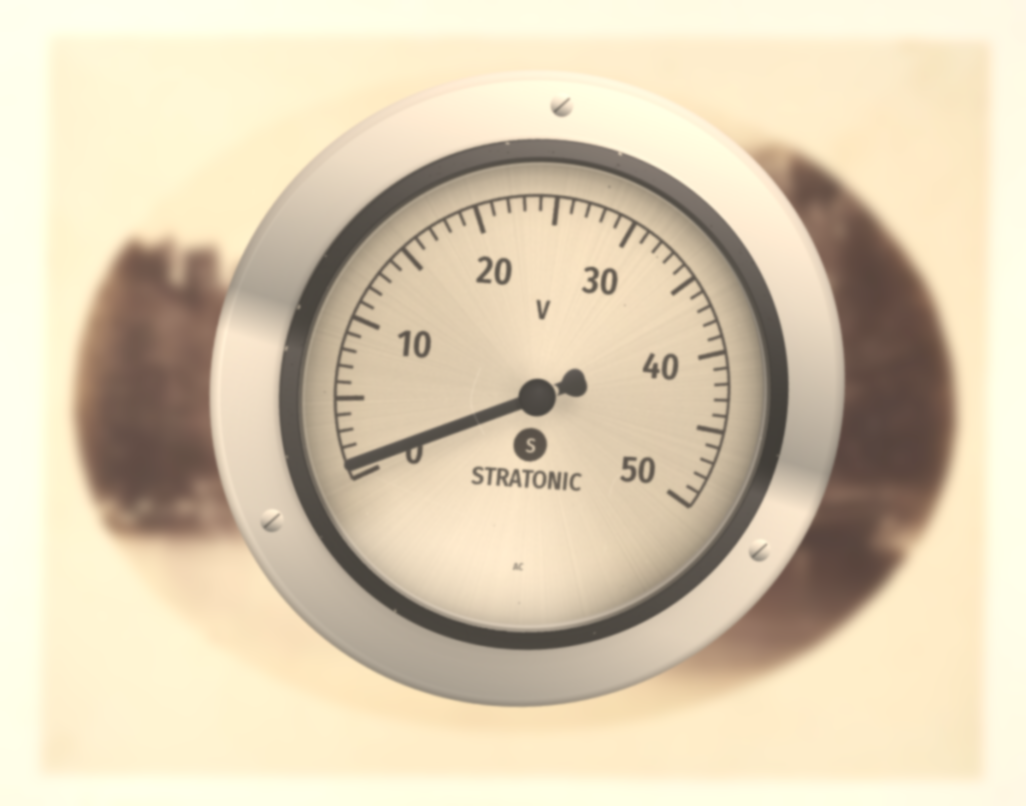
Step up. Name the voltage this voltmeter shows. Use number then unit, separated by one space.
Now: 1 V
